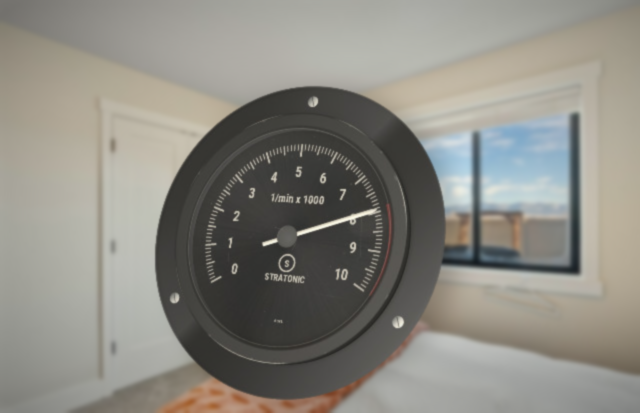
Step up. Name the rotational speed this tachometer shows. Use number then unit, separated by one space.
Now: 8000 rpm
